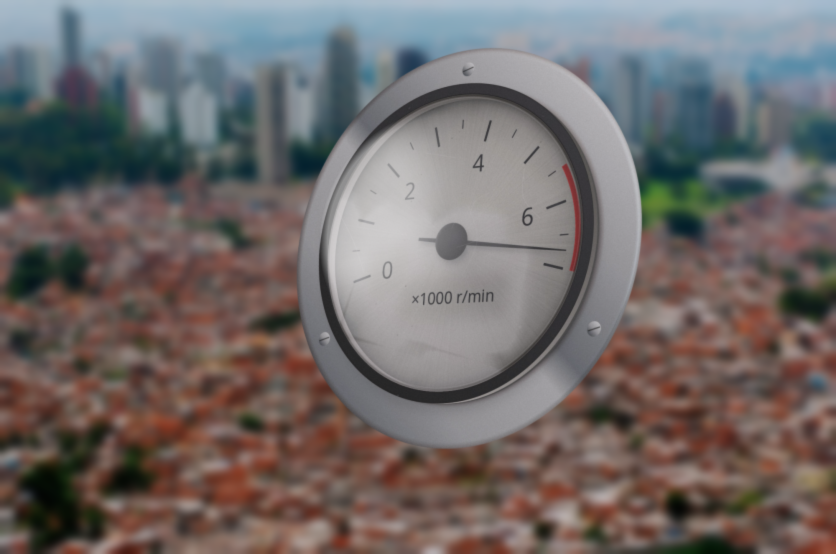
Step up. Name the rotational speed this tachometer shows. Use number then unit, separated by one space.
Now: 6750 rpm
